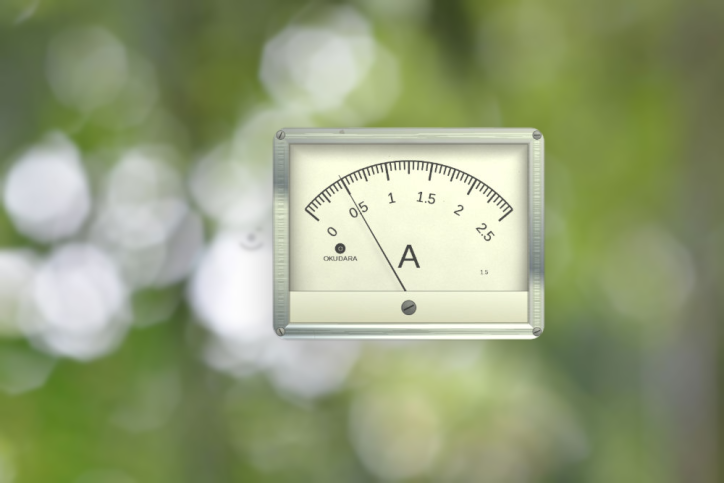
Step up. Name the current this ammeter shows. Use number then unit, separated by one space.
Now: 0.5 A
